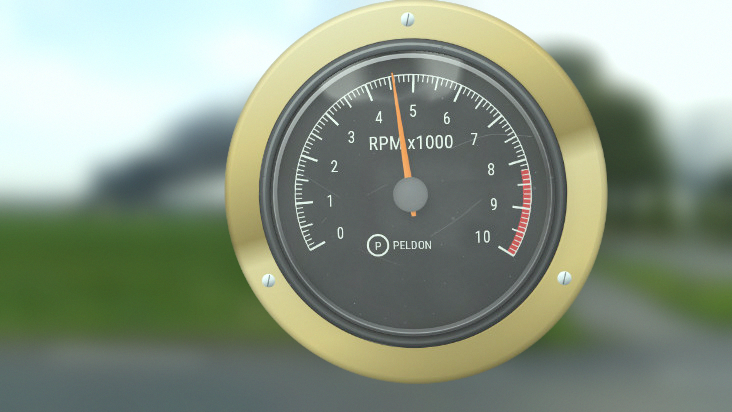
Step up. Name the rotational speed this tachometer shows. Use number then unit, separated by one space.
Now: 4600 rpm
